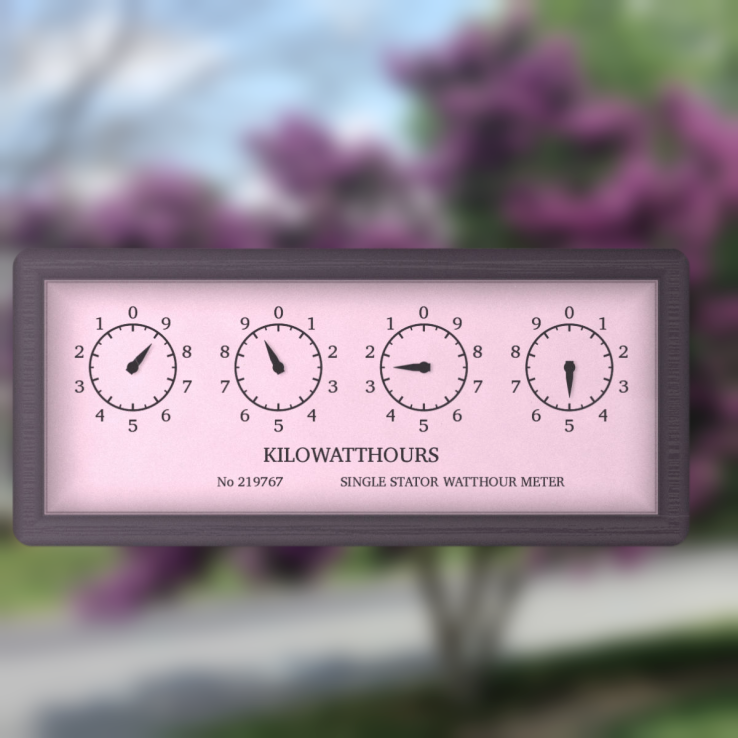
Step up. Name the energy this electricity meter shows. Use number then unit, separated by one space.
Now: 8925 kWh
